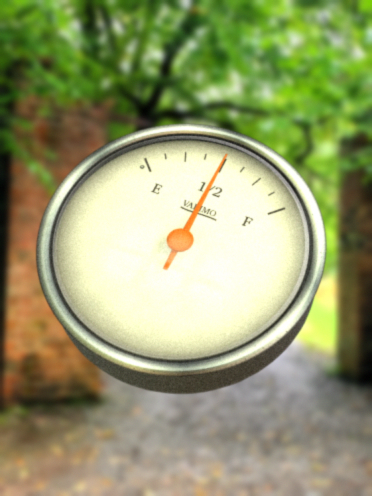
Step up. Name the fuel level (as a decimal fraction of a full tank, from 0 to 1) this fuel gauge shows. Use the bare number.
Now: 0.5
